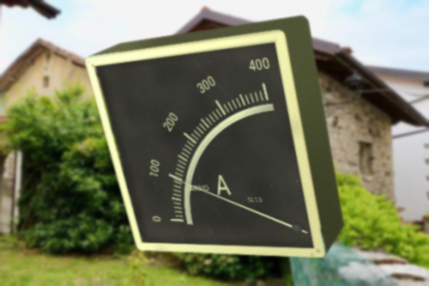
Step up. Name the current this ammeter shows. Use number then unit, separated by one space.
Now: 100 A
